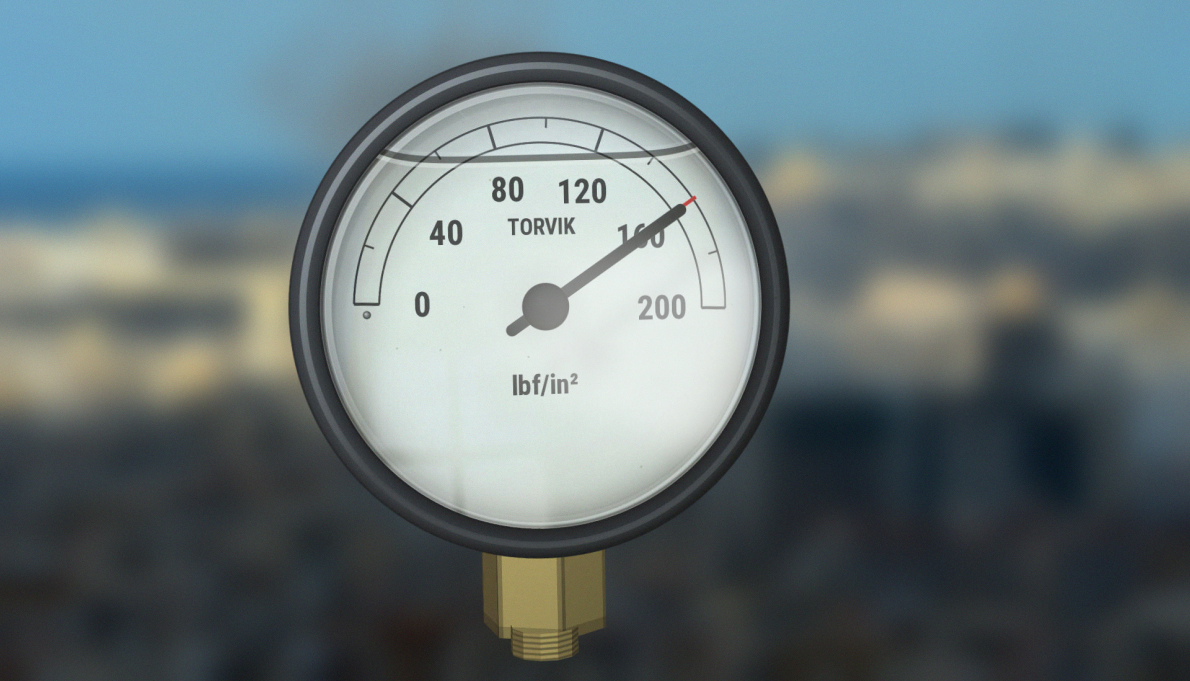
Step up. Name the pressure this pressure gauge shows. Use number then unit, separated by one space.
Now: 160 psi
